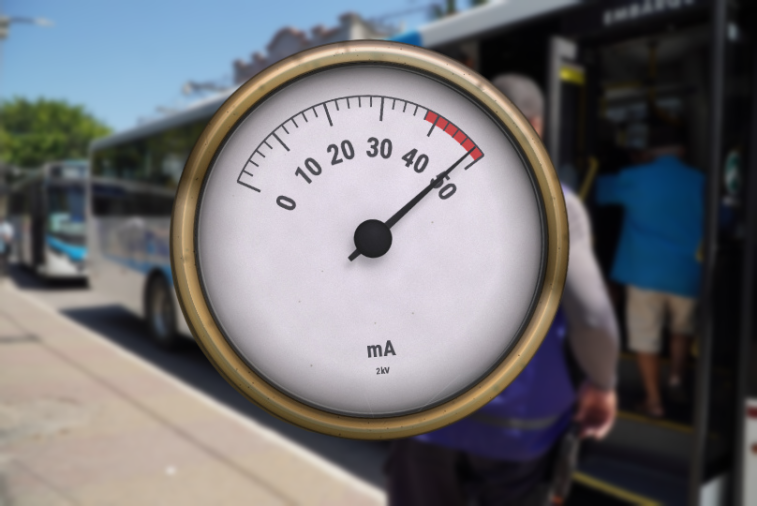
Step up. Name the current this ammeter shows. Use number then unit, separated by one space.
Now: 48 mA
